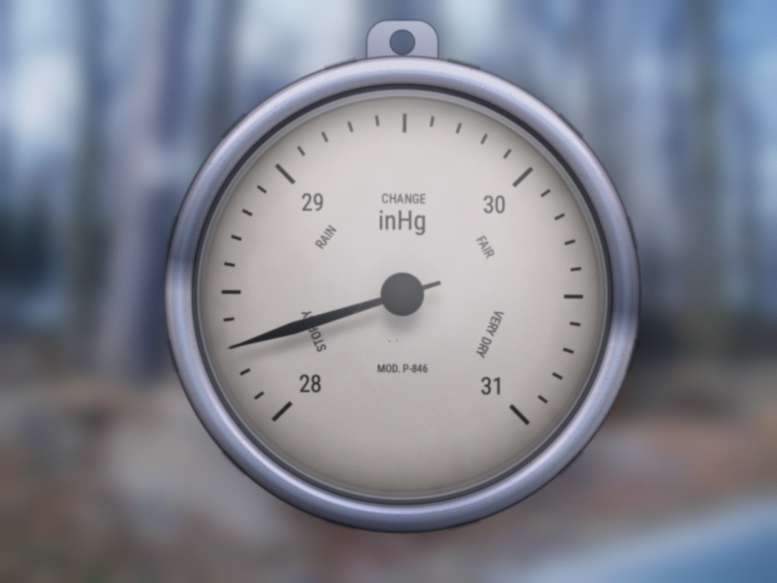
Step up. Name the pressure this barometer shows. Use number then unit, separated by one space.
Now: 28.3 inHg
